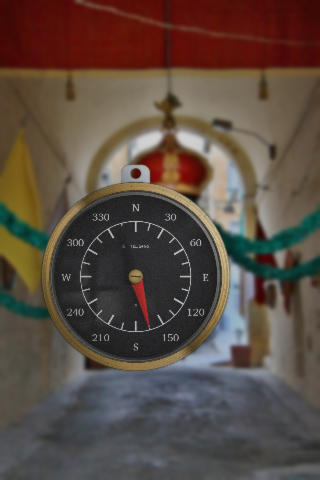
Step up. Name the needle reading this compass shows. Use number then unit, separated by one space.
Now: 165 °
